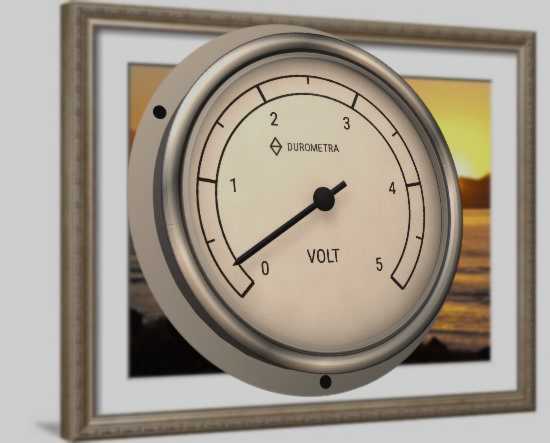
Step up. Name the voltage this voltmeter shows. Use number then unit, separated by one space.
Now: 0.25 V
